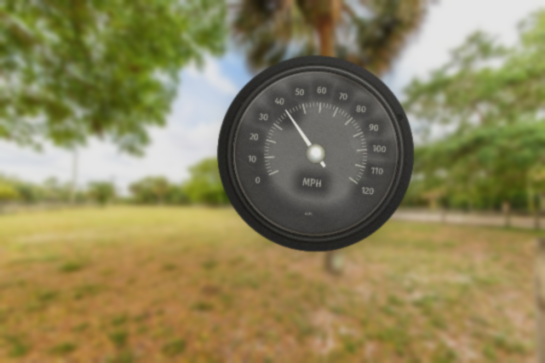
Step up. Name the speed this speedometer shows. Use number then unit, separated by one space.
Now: 40 mph
